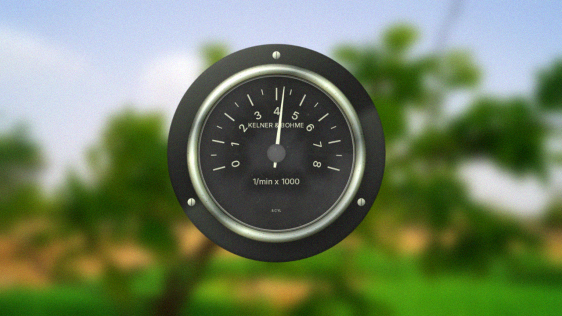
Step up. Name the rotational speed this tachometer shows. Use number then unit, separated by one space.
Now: 4250 rpm
